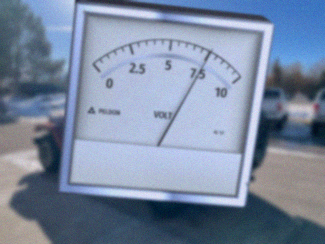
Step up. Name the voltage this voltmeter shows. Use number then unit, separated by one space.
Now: 7.5 V
